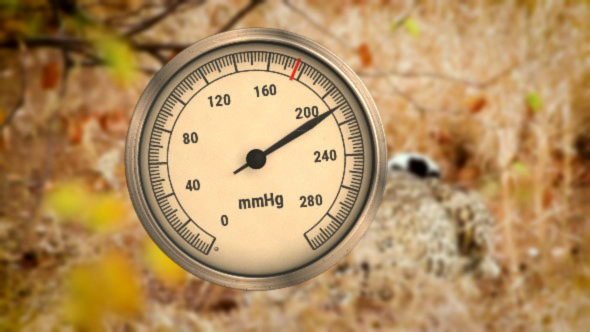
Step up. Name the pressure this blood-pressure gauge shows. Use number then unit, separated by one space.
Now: 210 mmHg
